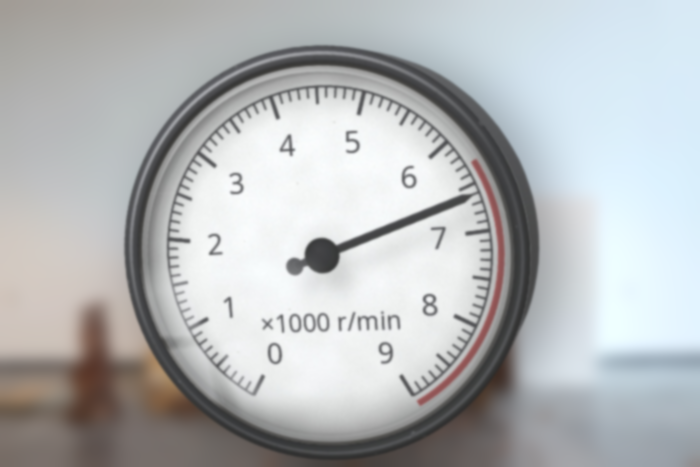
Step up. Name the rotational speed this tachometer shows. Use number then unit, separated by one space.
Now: 6600 rpm
